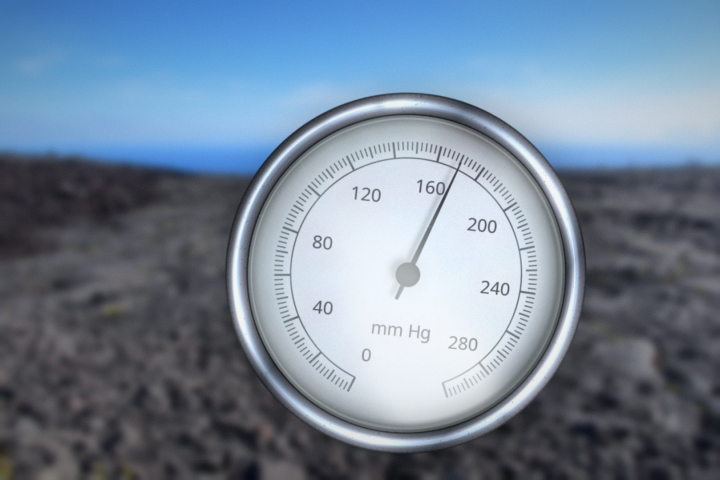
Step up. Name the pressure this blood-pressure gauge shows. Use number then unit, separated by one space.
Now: 170 mmHg
